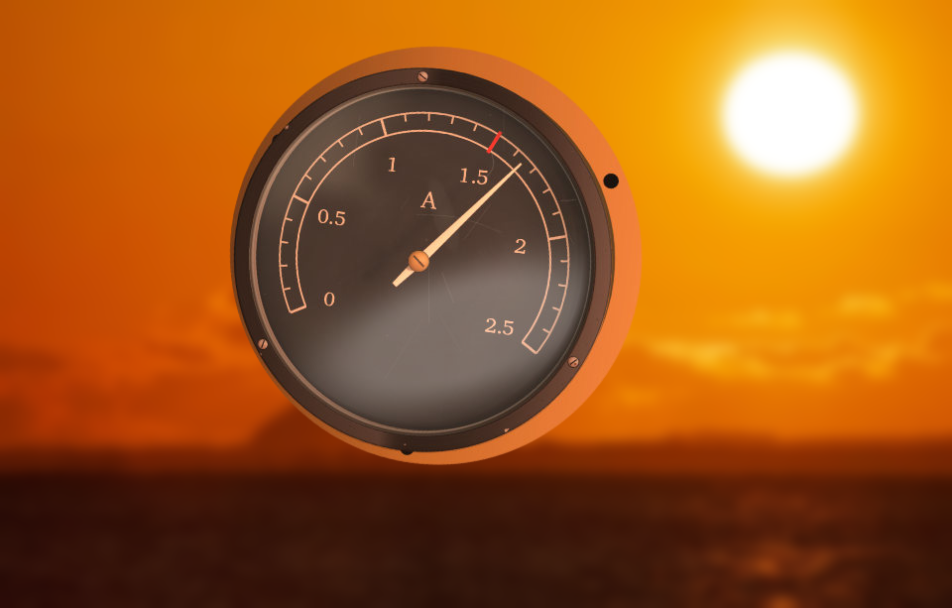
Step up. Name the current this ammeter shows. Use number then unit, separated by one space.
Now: 1.65 A
